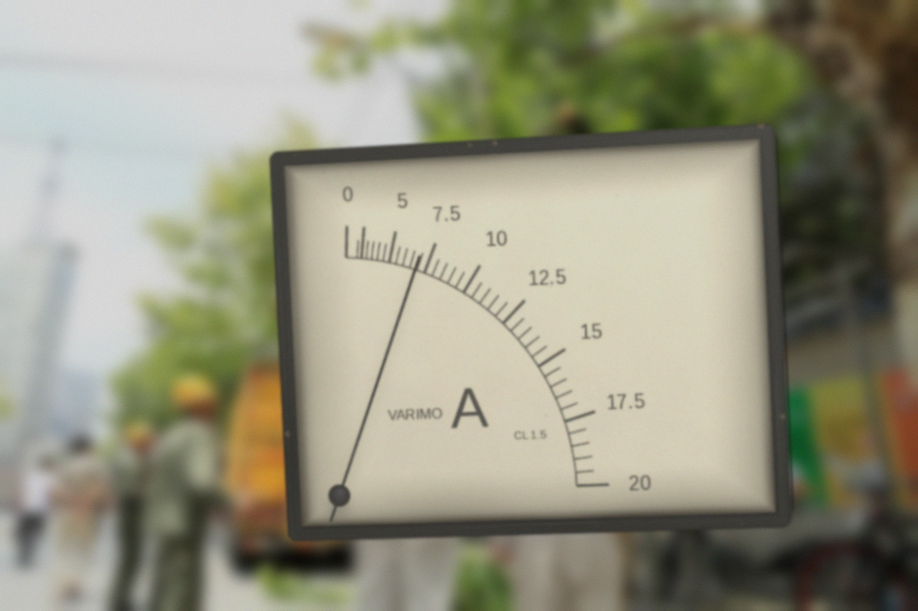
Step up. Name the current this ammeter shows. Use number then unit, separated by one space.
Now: 7 A
